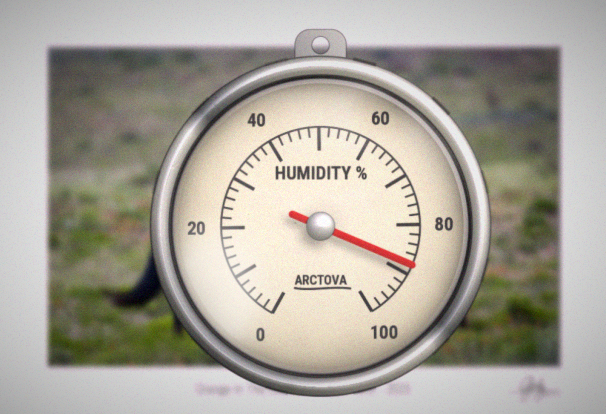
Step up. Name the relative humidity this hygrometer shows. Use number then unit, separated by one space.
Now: 88 %
